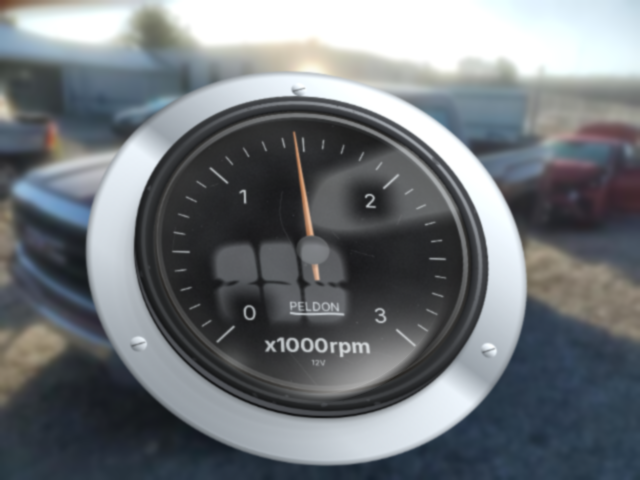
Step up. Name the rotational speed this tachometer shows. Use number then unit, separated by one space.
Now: 1450 rpm
